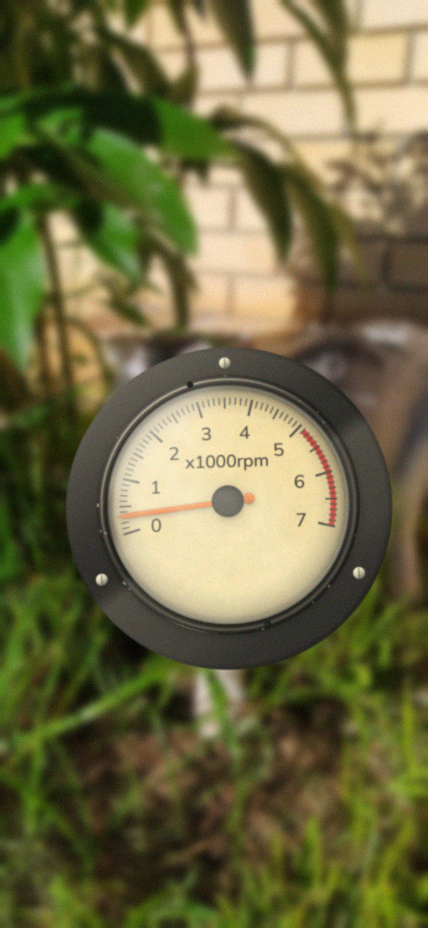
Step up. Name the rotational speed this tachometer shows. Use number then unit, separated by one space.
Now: 300 rpm
